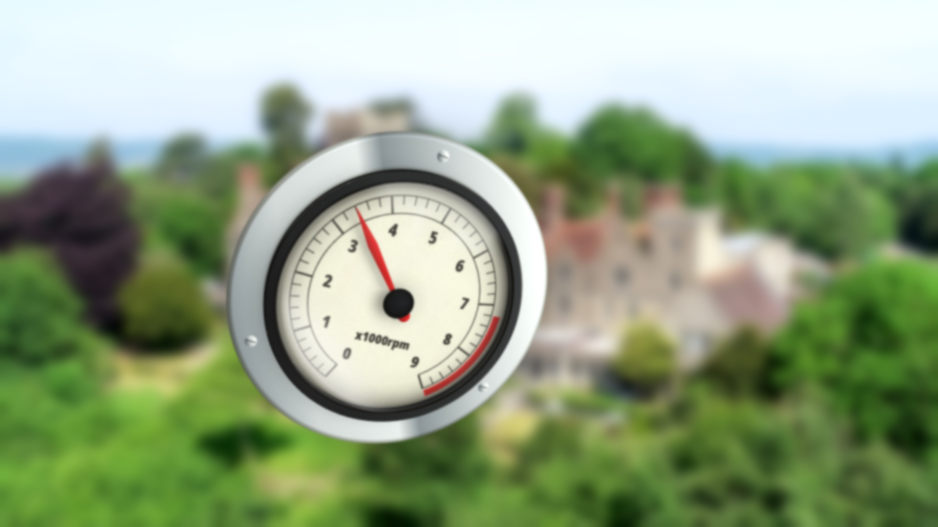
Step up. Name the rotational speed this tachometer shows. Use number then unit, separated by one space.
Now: 3400 rpm
